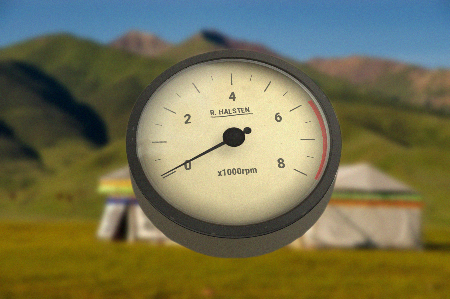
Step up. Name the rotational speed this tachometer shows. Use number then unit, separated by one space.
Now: 0 rpm
